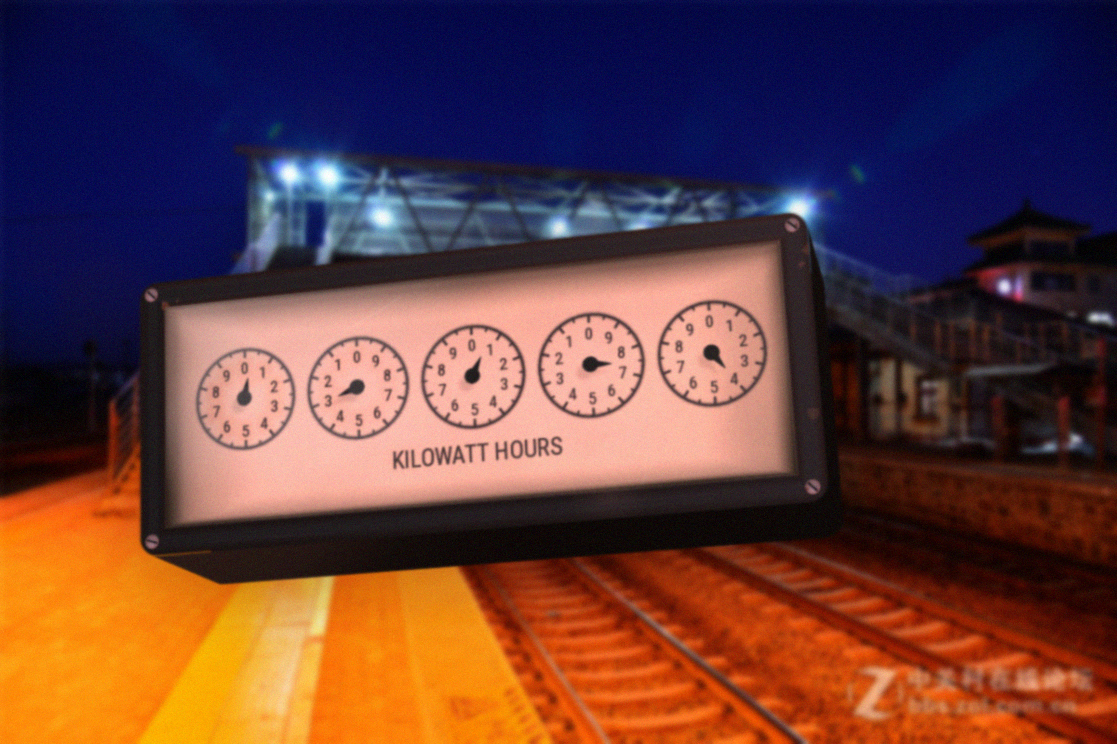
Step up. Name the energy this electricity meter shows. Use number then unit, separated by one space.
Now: 3074 kWh
